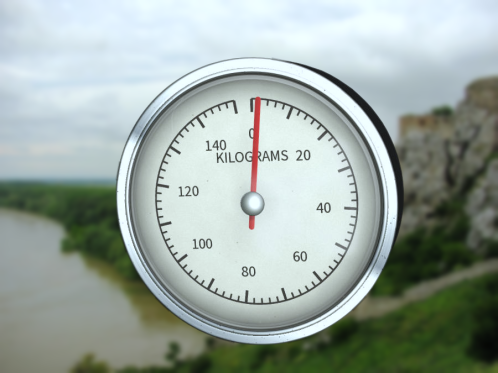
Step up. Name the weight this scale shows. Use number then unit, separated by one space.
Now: 2 kg
